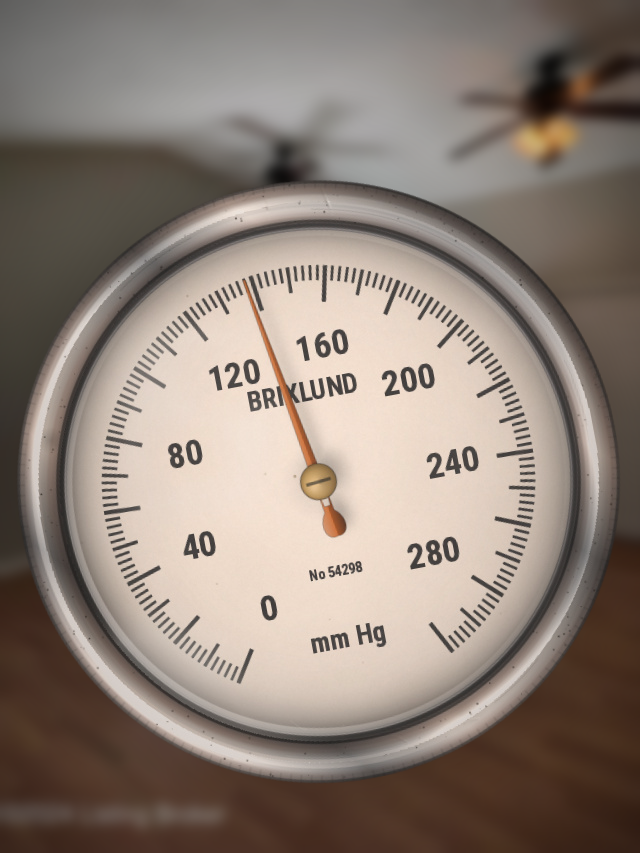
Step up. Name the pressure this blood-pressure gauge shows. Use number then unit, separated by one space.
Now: 138 mmHg
